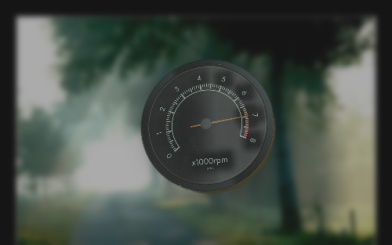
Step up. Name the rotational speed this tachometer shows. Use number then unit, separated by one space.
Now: 7000 rpm
